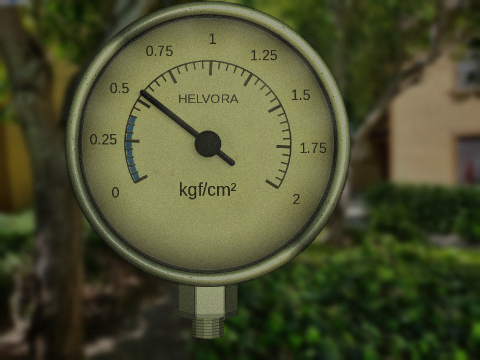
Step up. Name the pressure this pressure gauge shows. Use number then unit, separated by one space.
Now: 0.55 kg/cm²
